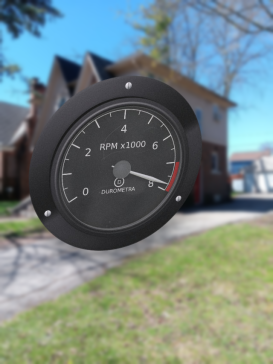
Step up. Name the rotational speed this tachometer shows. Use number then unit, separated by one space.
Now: 7750 rpm
